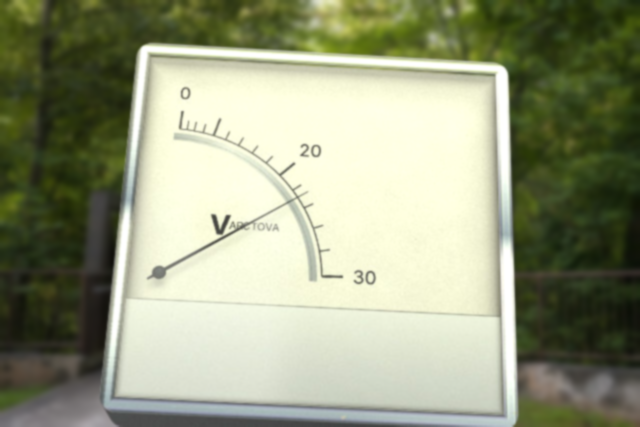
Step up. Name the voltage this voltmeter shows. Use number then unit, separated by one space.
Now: 23 V
